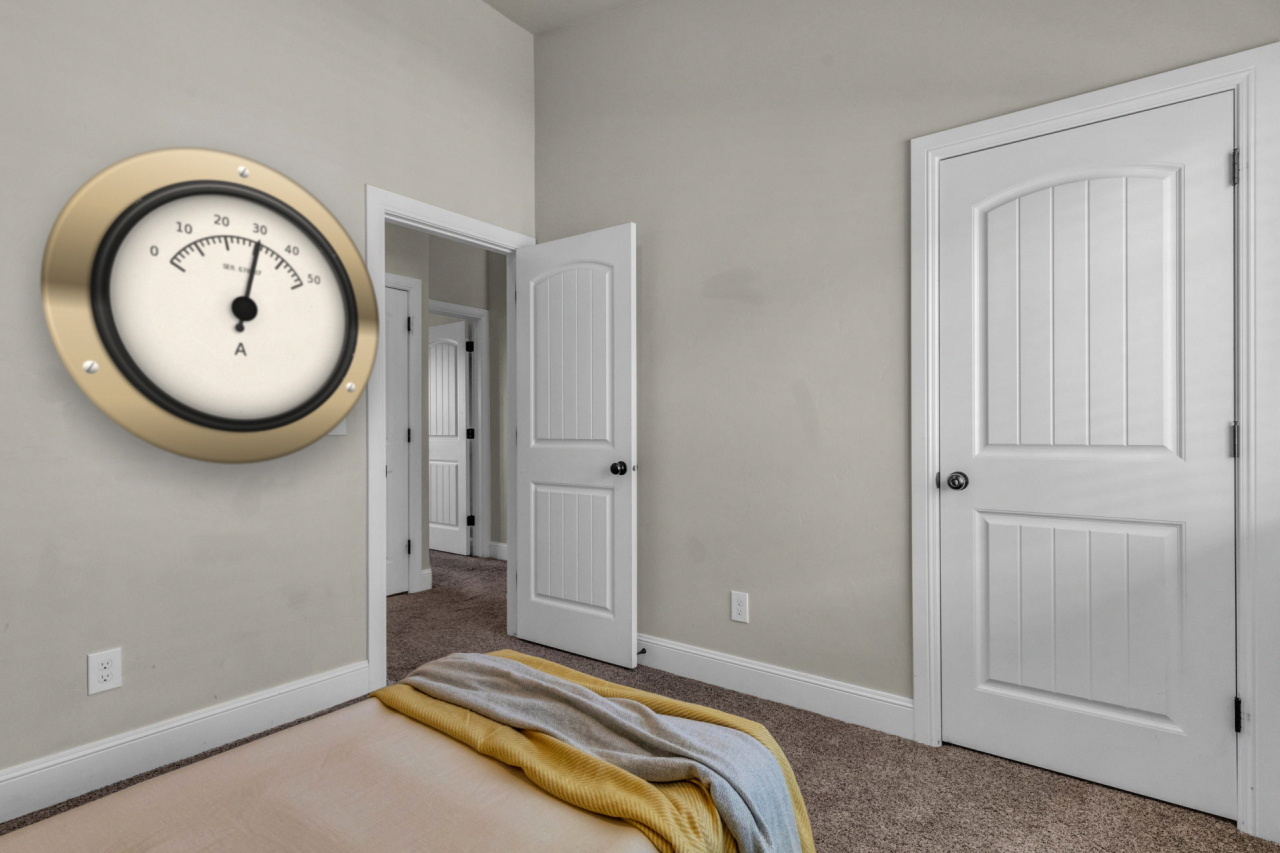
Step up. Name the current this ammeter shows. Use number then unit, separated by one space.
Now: 30 A
